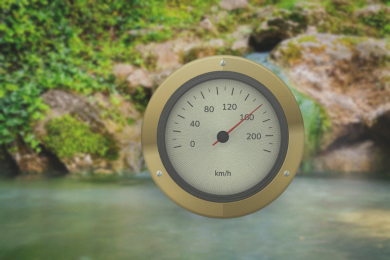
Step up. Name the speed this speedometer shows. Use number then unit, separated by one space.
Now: 160 km/h
